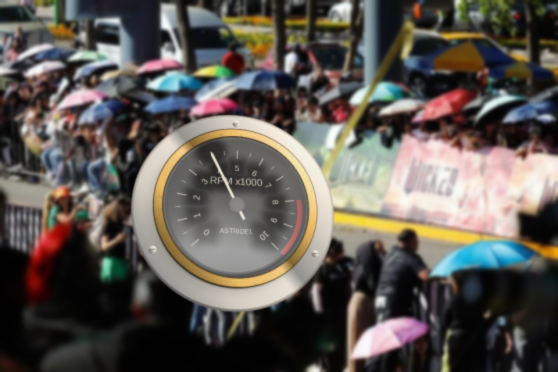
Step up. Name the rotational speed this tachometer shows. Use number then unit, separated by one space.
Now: 4000 rpm
